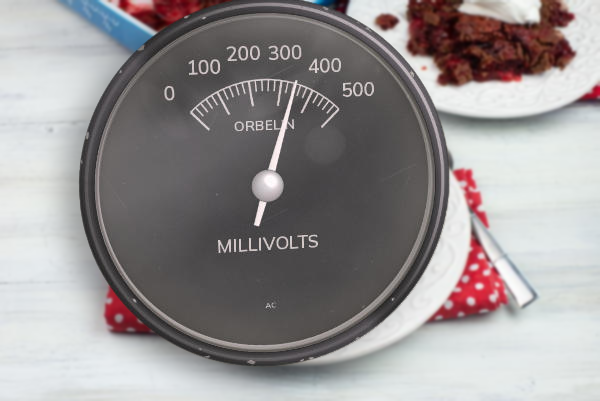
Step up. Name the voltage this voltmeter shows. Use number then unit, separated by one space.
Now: 340 mV
